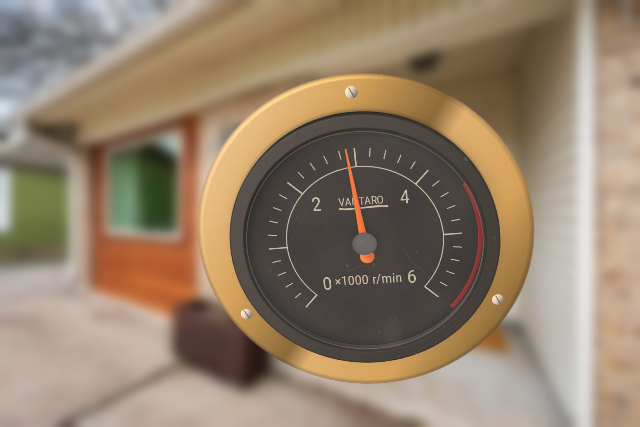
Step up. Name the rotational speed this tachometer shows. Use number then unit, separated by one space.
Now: 2900 rpm
